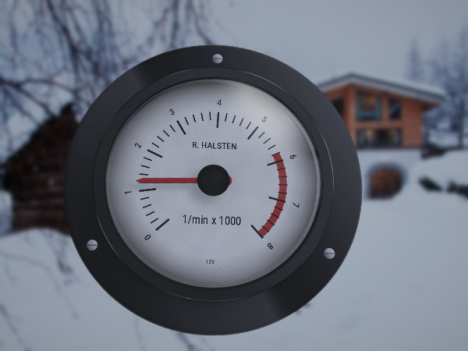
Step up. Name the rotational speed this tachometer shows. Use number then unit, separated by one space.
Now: 1200 rpm
